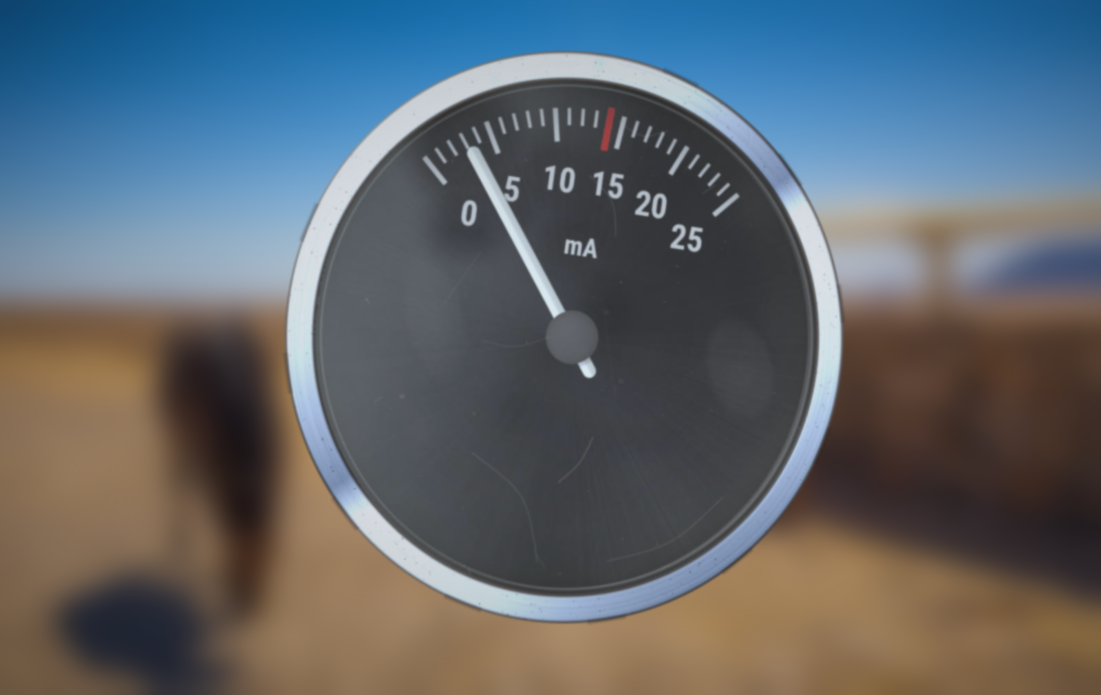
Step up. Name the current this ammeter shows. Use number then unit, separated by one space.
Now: 3 mA
